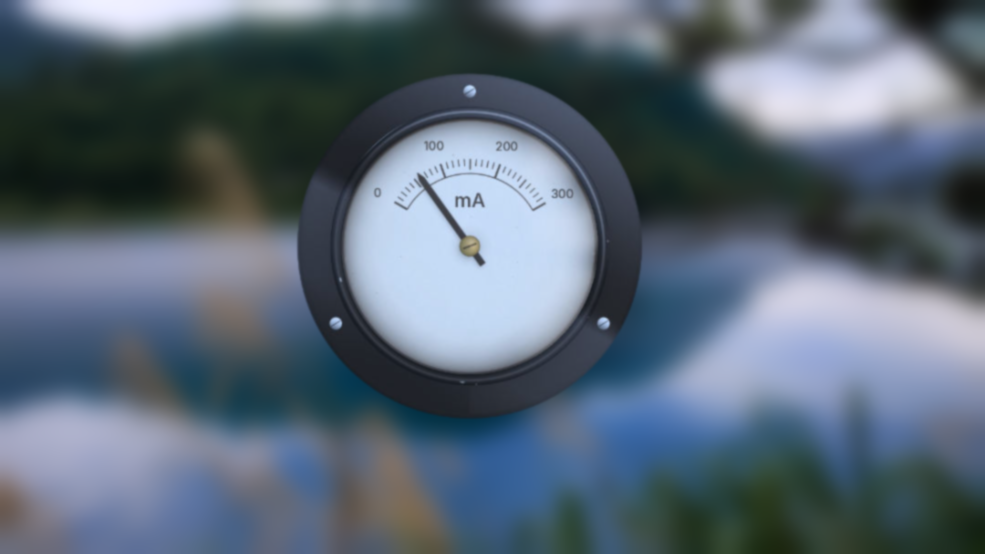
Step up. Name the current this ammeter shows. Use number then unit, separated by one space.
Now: 60 mA
